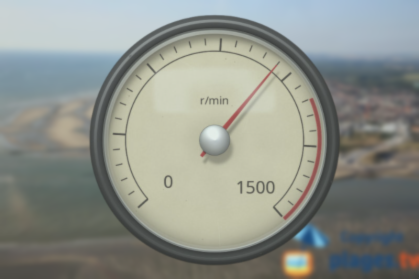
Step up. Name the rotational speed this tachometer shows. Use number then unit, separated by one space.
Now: 950 rpm
